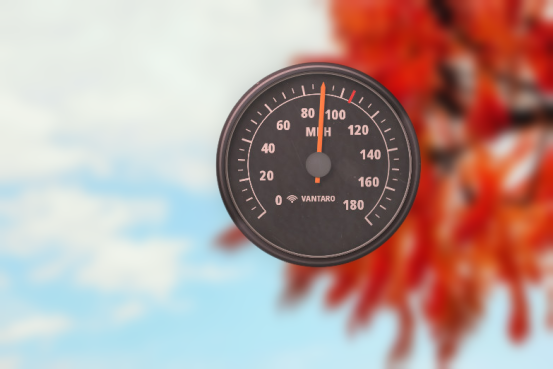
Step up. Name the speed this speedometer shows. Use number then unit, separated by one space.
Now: 90 mph
